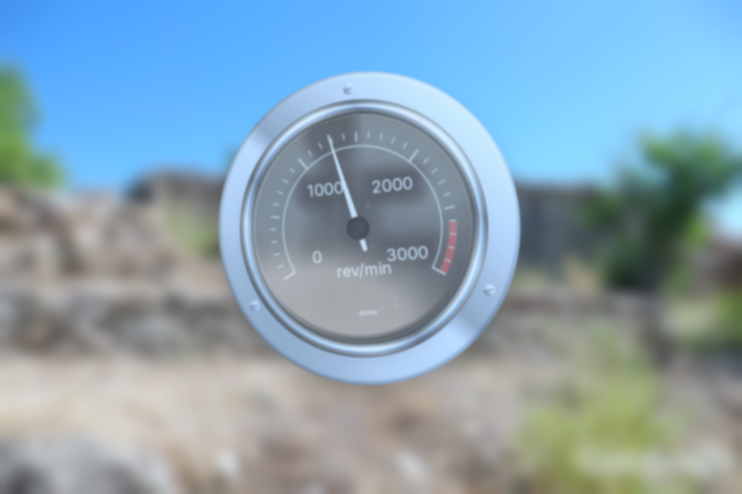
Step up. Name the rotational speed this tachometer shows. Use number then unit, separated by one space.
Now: 1300 rpm
